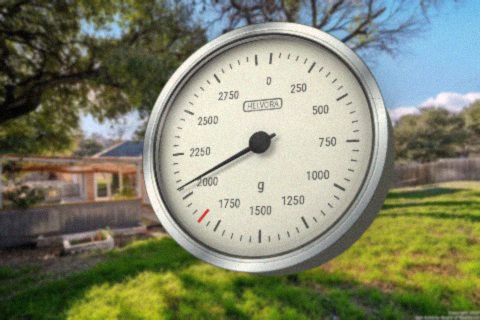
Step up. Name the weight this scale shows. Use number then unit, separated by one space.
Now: 2050 g
